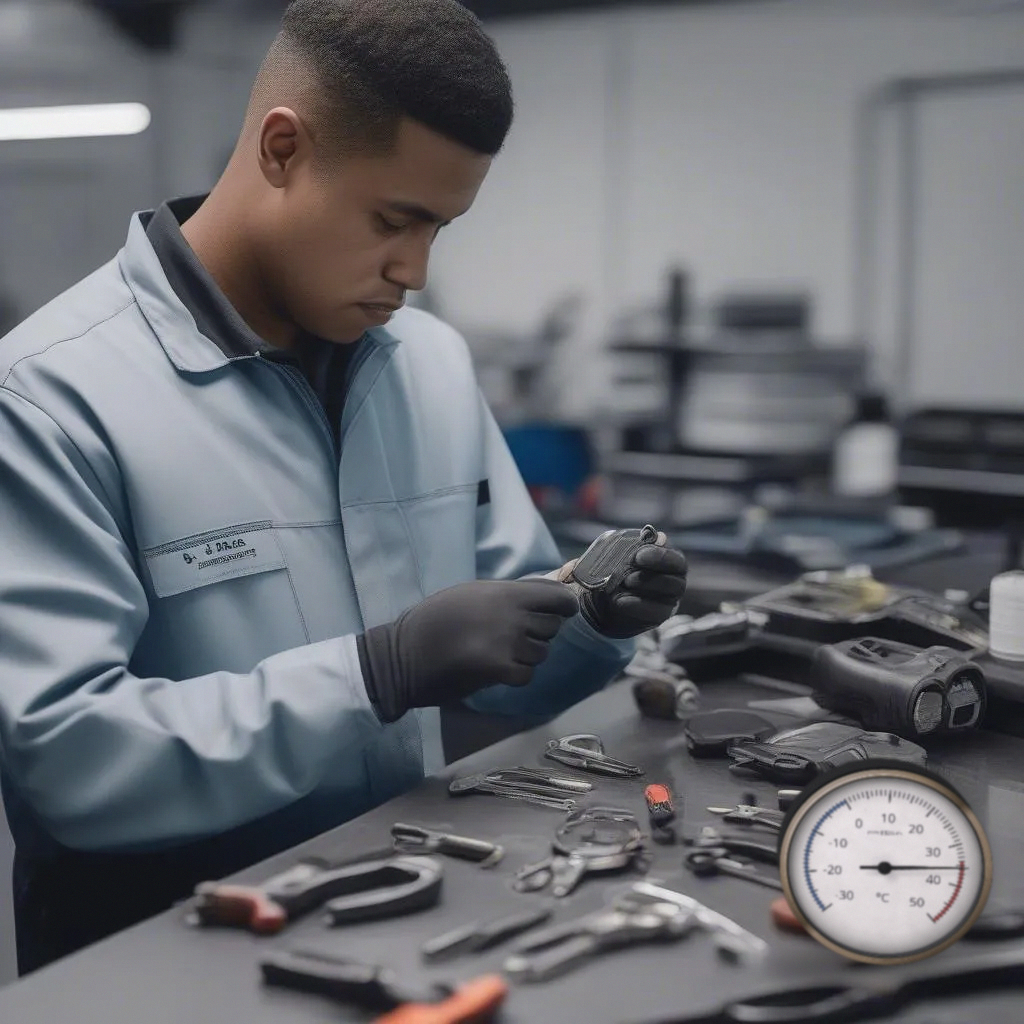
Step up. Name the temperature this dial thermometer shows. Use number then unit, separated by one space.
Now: 35 °C
